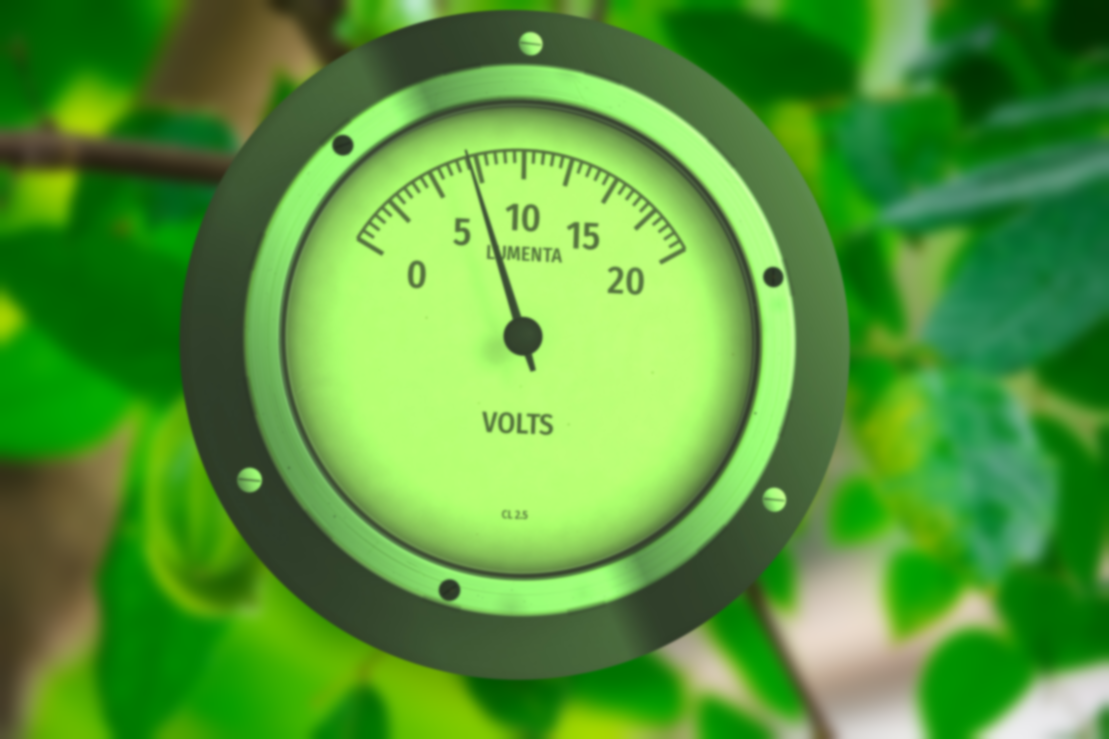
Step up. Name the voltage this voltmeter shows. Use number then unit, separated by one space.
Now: 7 V
